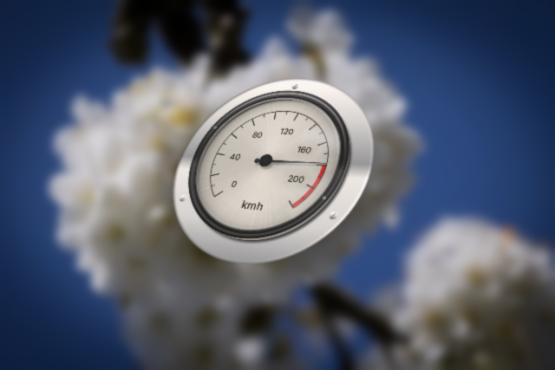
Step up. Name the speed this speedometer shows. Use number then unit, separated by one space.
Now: 180 km/h
